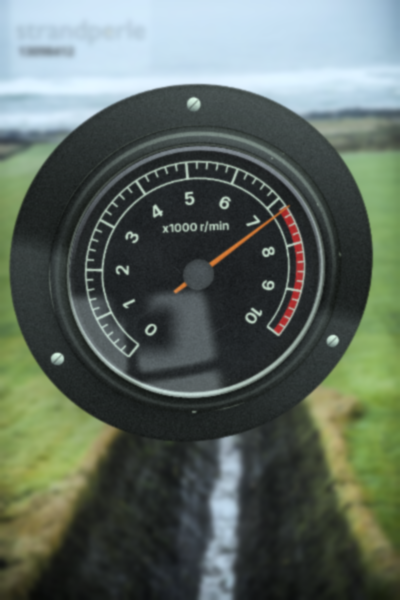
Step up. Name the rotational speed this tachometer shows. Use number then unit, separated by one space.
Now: 7200 rpm
